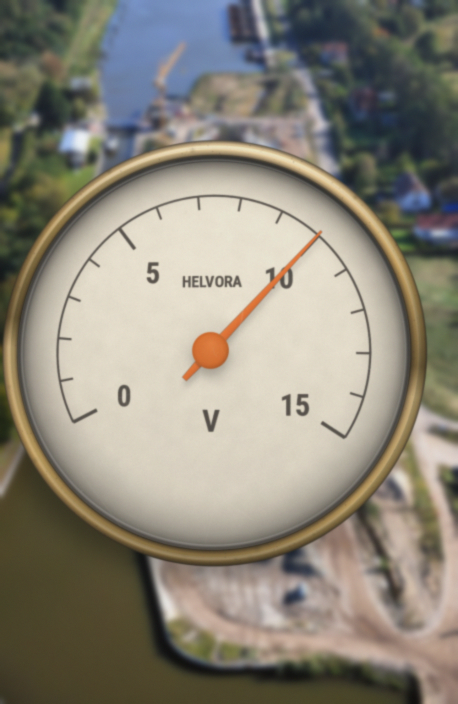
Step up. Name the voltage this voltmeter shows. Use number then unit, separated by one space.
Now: 10 V
